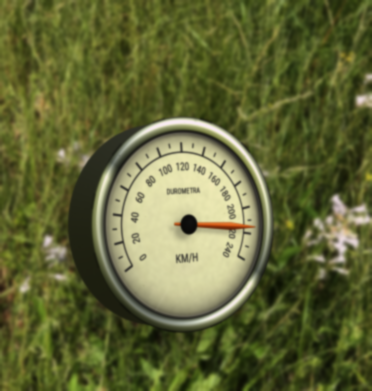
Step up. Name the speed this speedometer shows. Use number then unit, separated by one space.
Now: 215 km/h
